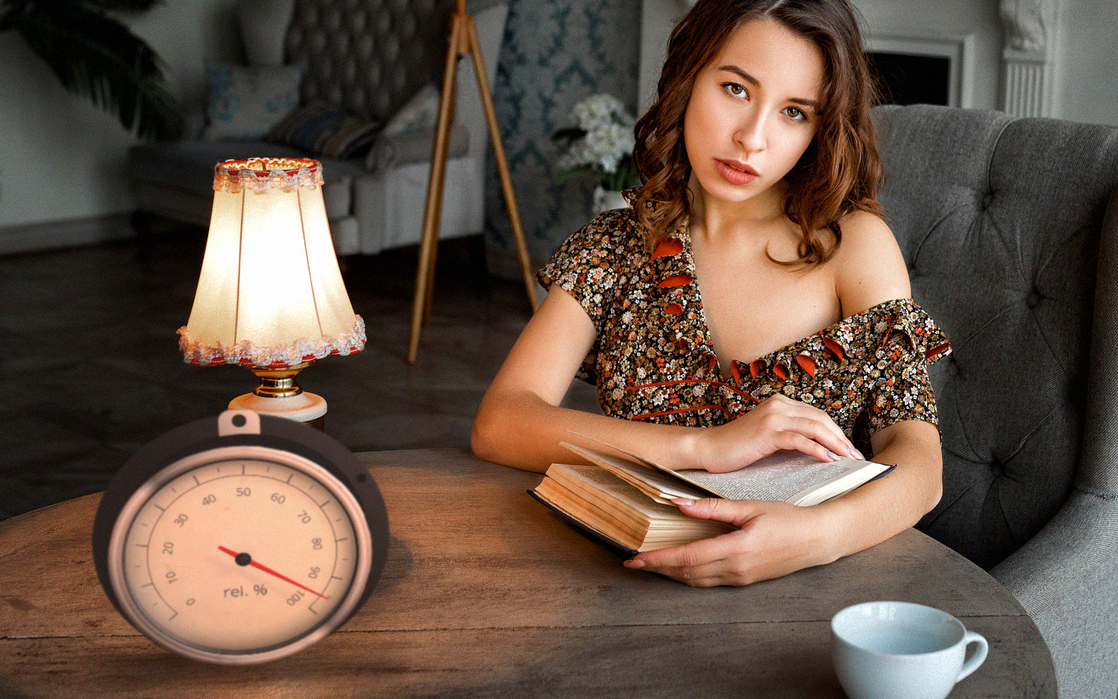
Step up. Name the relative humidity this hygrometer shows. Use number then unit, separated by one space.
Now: 95 %
